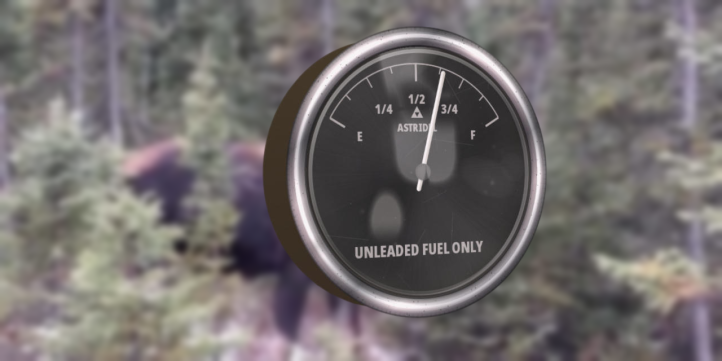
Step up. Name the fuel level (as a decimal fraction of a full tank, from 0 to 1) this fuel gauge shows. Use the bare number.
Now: 0.625
